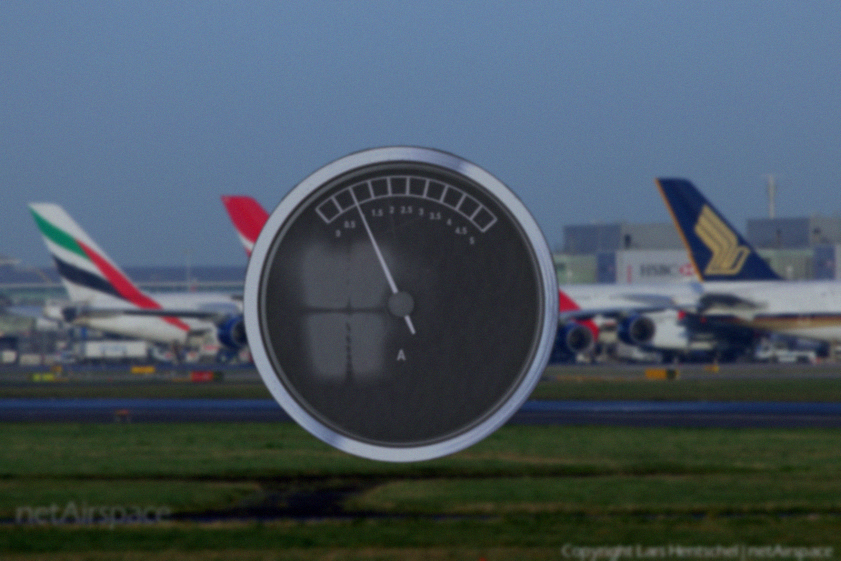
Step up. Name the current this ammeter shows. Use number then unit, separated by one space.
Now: 1 A
